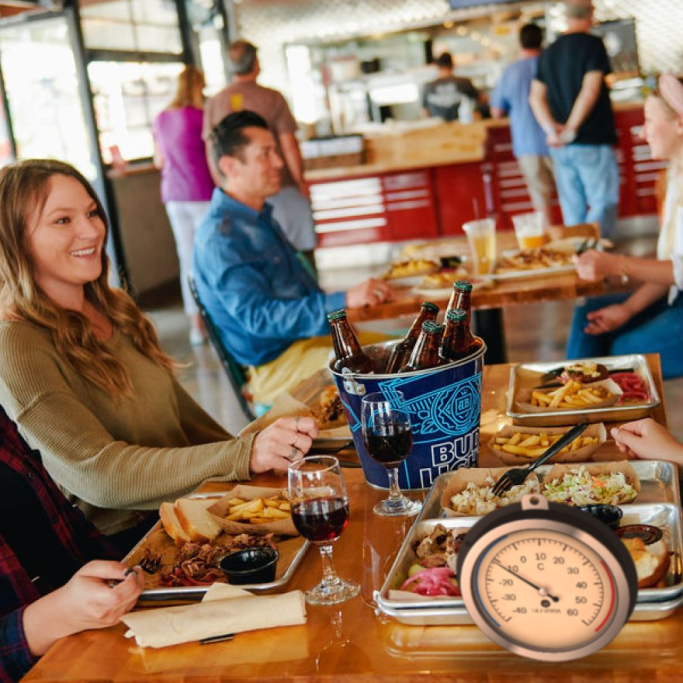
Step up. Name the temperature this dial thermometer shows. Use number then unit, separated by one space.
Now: -10 °C
